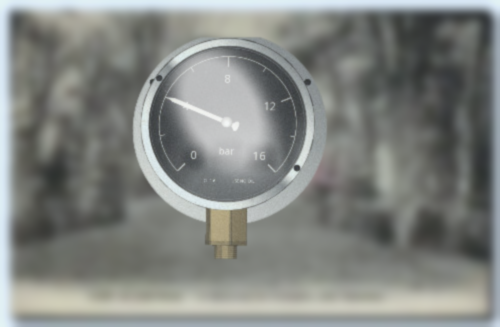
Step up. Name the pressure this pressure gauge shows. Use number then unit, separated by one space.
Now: 4 bar
